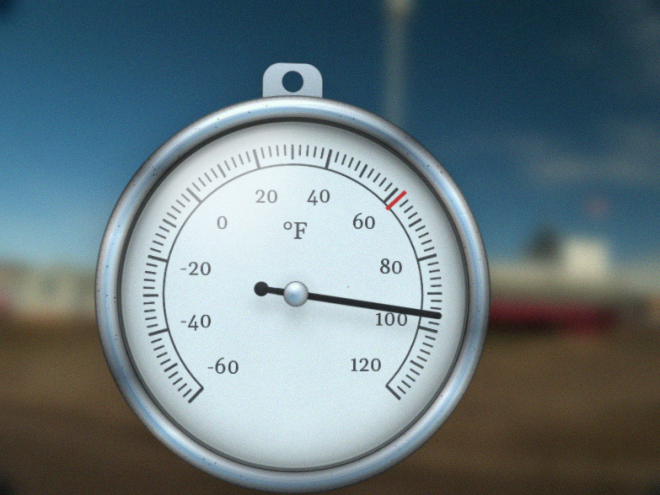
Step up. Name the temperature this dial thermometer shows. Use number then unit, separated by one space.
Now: 96 °F
